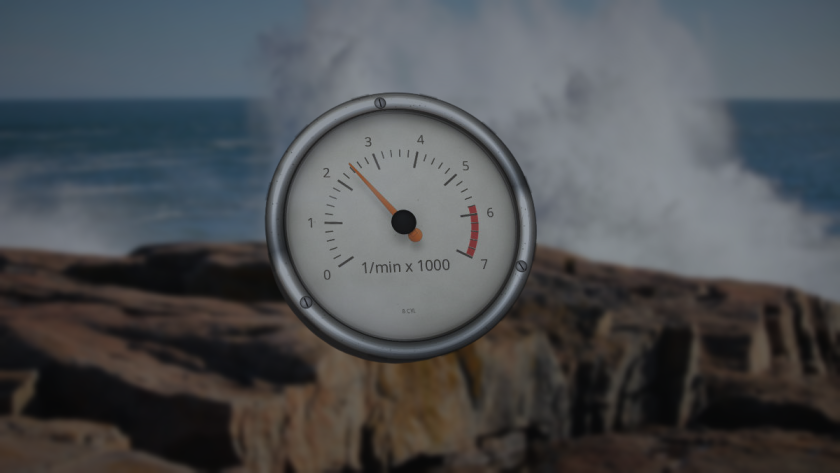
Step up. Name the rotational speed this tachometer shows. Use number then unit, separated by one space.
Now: 2400 rpm
